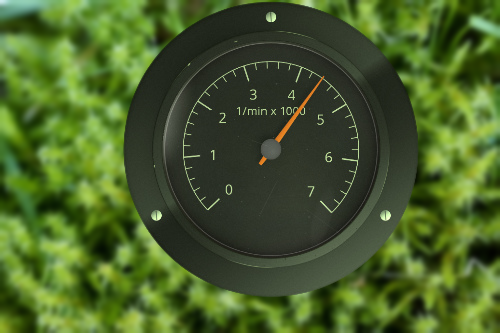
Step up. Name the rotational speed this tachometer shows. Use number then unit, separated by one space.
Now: 4400 rpm
